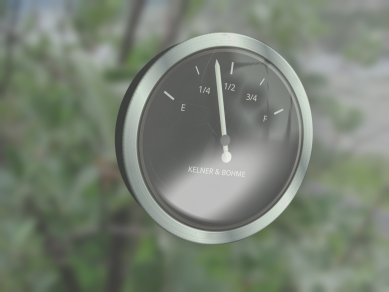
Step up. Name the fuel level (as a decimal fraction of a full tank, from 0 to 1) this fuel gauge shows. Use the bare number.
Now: 0.375
